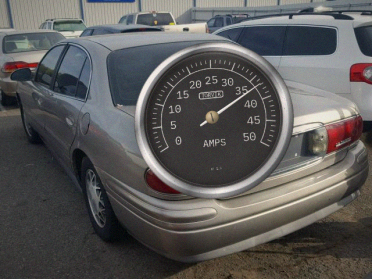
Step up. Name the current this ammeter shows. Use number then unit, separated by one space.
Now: 37 A
